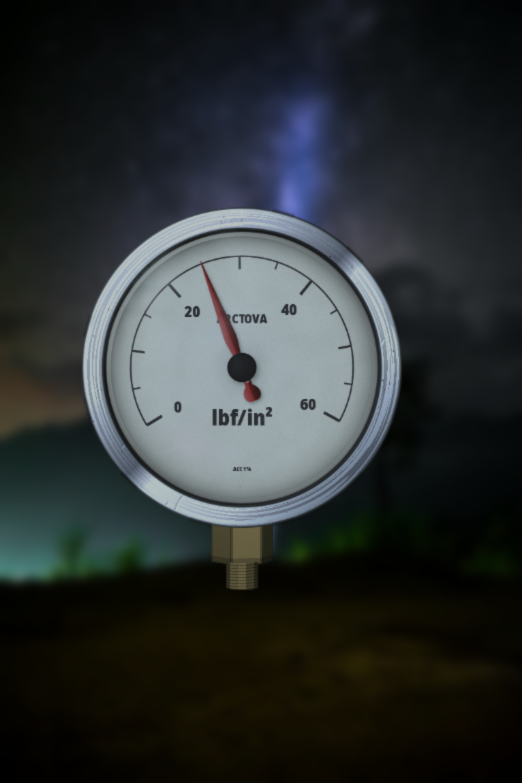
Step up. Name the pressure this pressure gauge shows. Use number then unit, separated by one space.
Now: 25 psi
